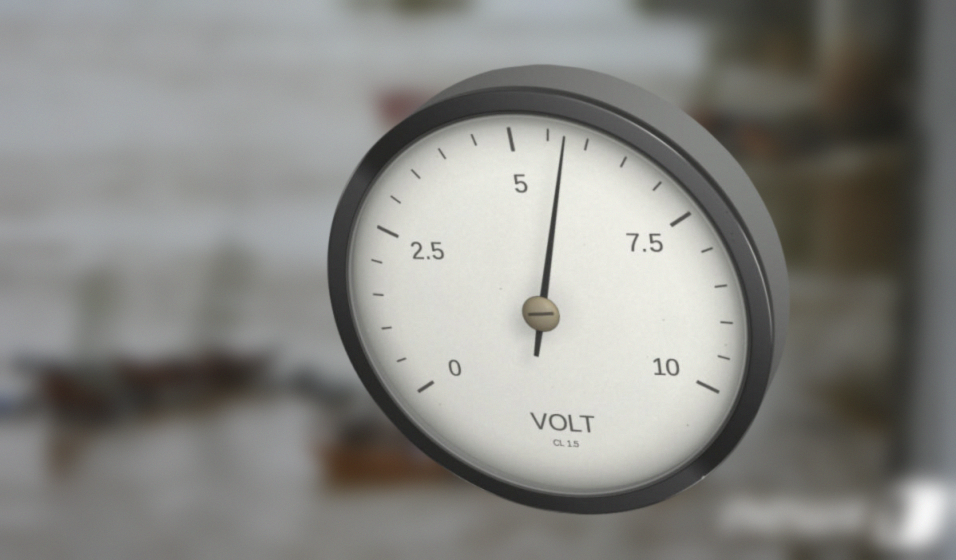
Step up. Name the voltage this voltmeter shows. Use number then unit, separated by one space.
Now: 5.75 V
